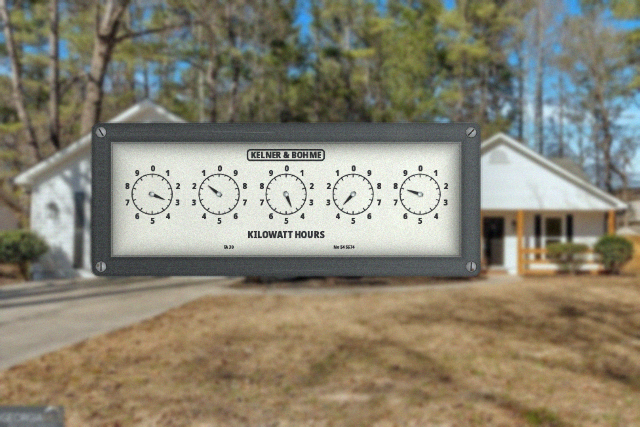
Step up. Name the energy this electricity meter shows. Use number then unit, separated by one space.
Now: 31438 kWh
